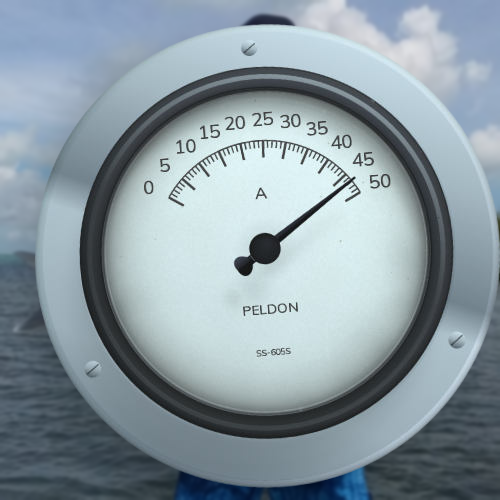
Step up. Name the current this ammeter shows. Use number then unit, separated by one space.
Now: 47 A
